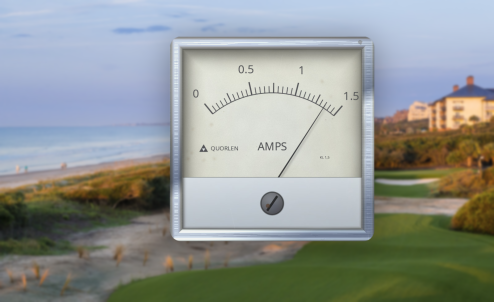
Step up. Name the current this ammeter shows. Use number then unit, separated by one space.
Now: 1.35 A
